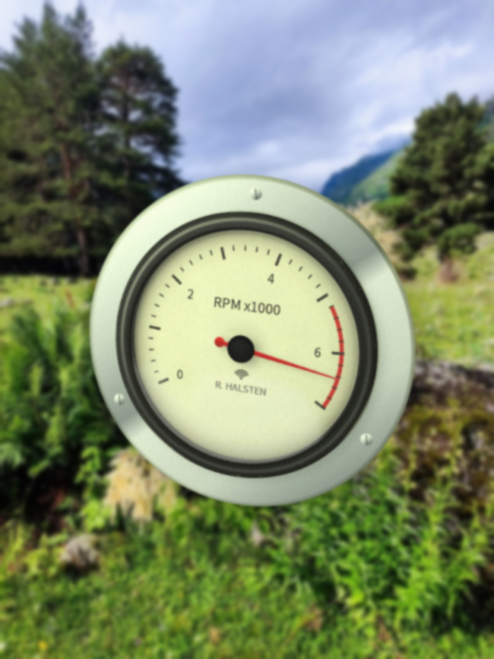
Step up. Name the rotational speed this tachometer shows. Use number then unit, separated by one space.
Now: 6400 rpm
